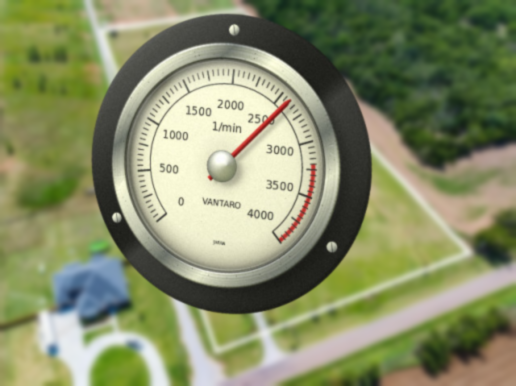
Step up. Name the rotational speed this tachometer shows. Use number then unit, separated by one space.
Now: 2600 rpm
